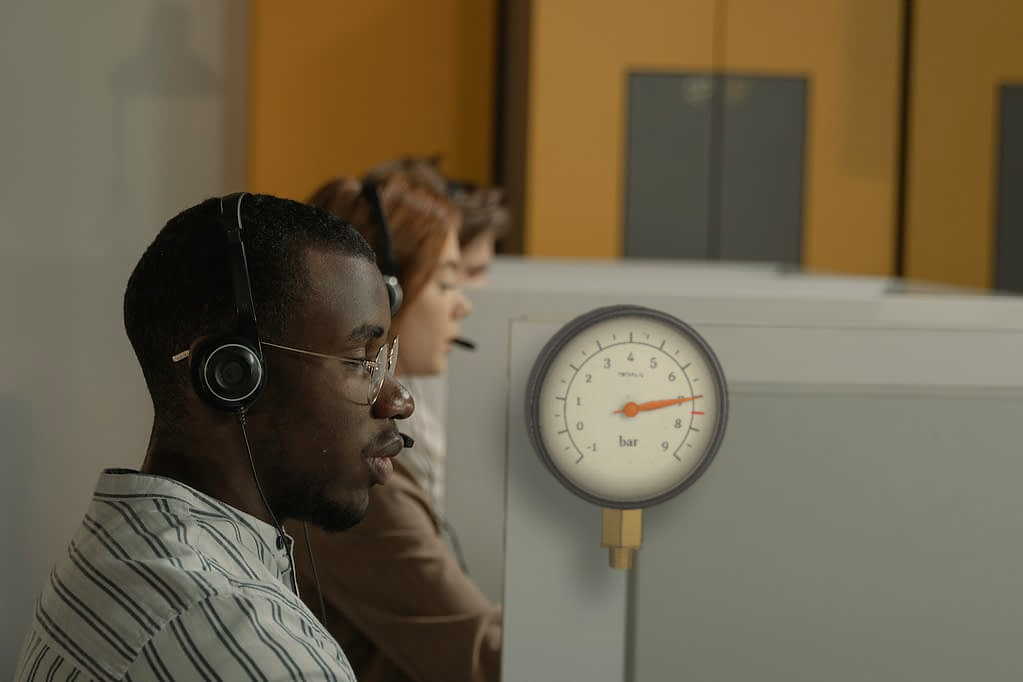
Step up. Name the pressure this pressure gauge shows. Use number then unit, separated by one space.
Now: 7 bar
